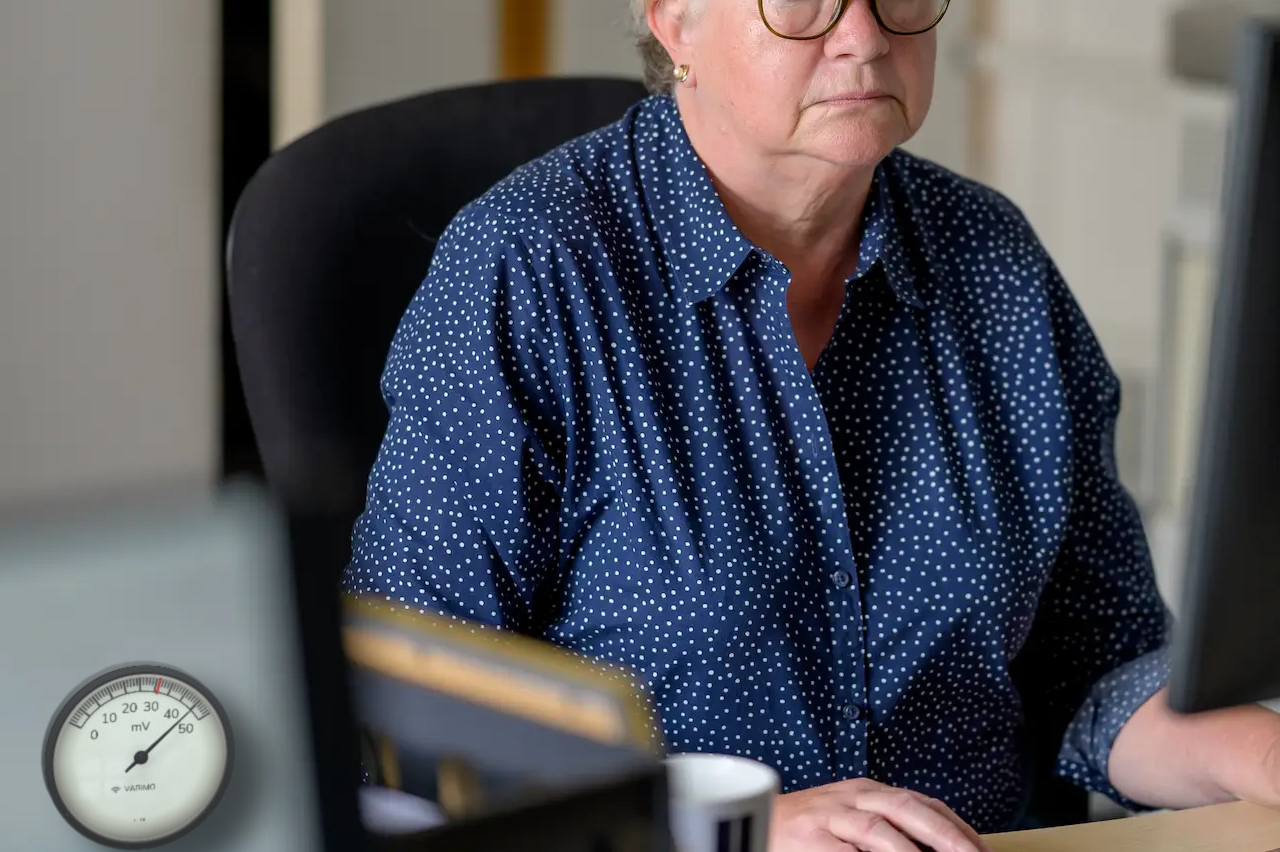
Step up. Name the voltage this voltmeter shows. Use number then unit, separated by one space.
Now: 45 mV
